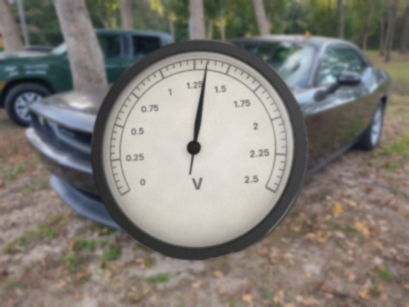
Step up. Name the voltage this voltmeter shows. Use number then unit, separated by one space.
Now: 1.35 V
